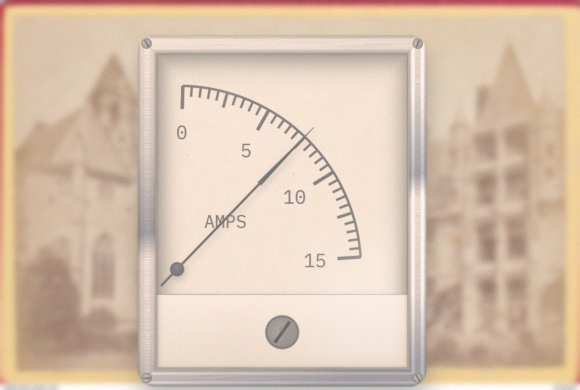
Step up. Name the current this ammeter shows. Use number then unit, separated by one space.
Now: 7.5 A
